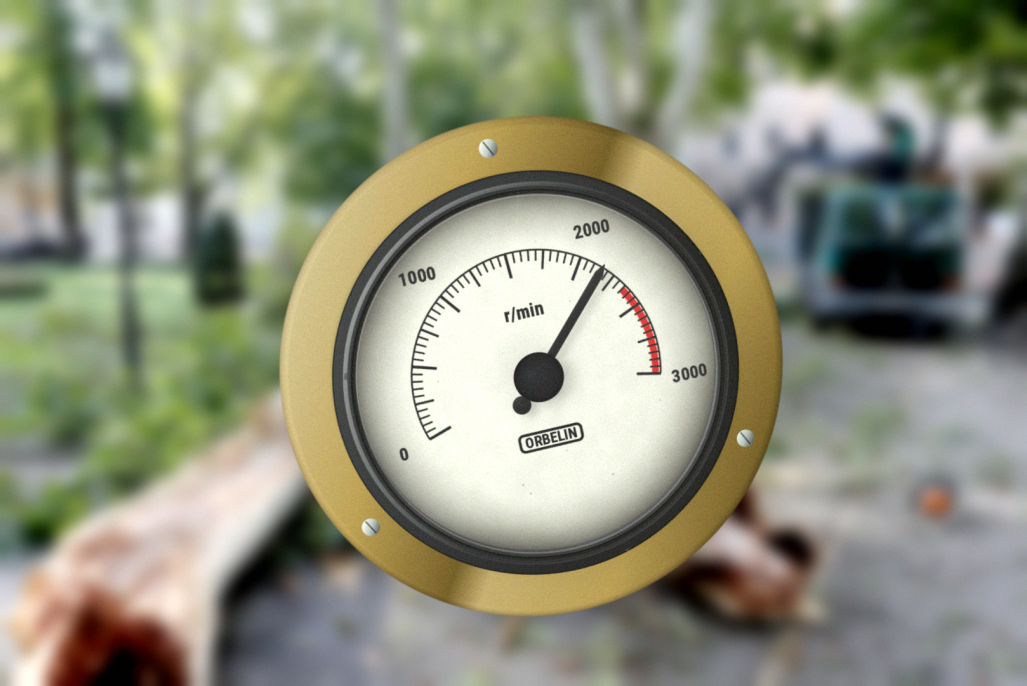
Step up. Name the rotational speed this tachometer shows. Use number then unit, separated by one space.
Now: 2150 rpm
